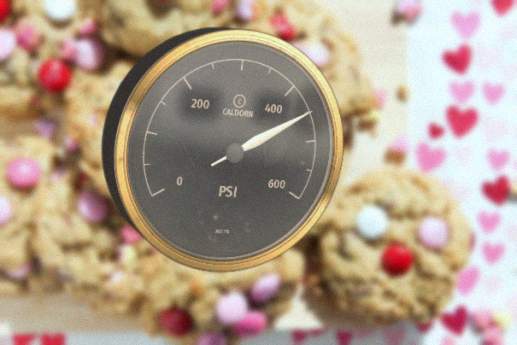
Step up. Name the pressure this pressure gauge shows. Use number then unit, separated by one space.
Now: 450 psi
